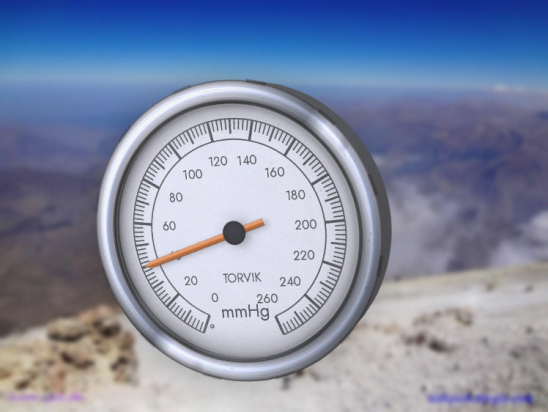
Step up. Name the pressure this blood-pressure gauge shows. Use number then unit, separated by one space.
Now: 40 mmHg
